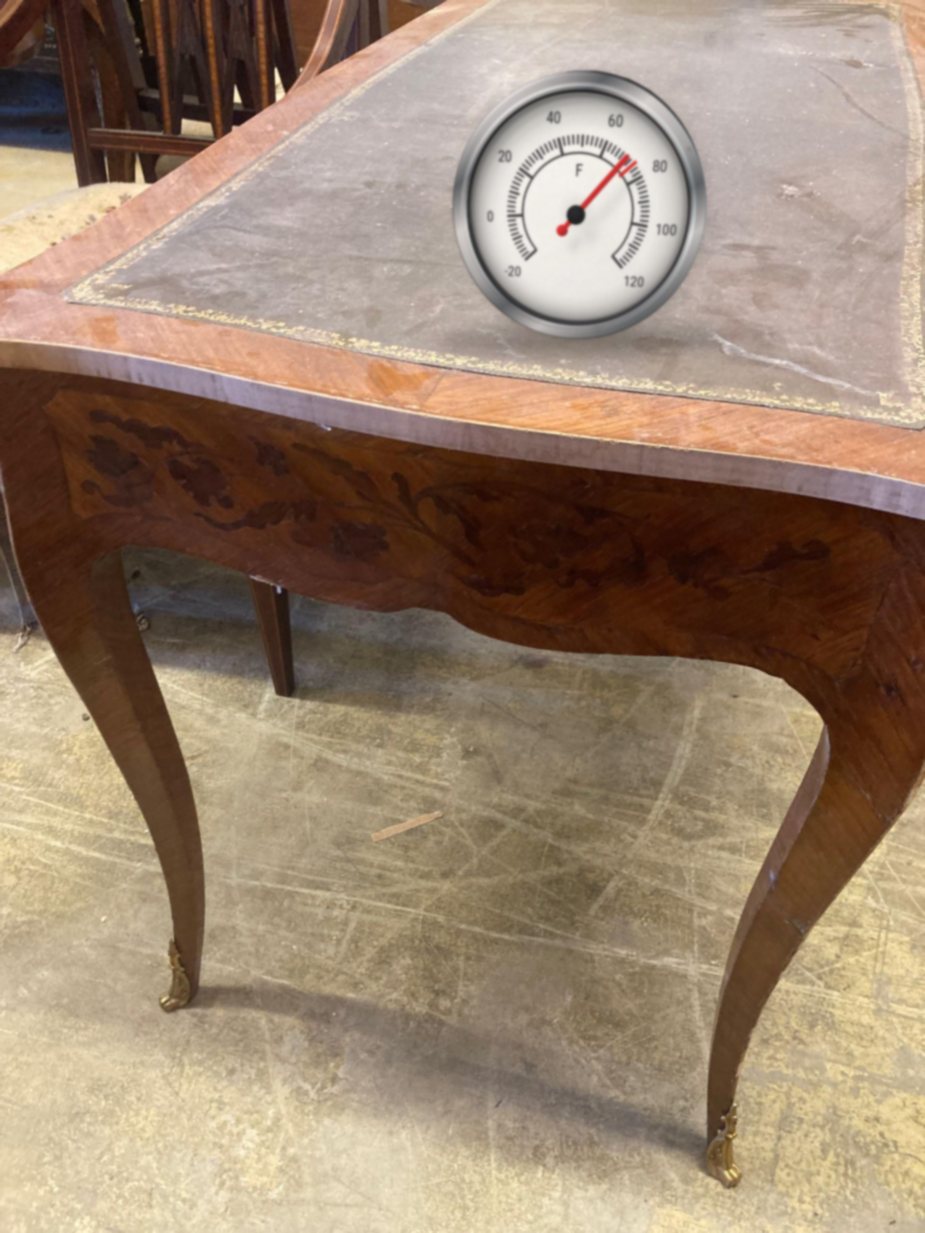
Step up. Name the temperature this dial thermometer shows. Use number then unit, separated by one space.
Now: 70 °F
